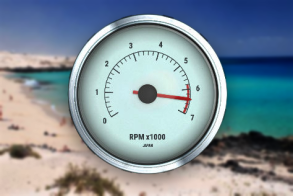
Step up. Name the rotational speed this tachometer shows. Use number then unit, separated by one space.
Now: 6400 rpm
